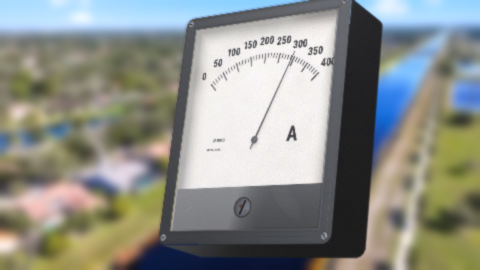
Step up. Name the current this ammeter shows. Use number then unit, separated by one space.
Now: 300 A
